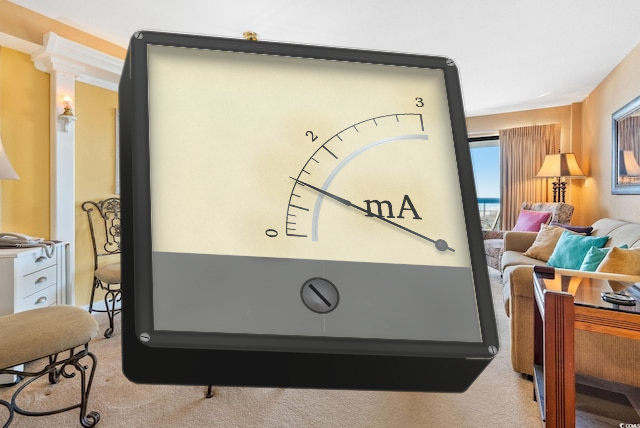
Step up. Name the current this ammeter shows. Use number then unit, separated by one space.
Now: 1.4 mA
